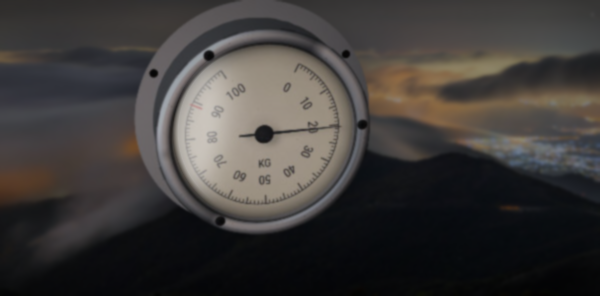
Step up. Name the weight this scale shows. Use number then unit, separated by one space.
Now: 20 kg
